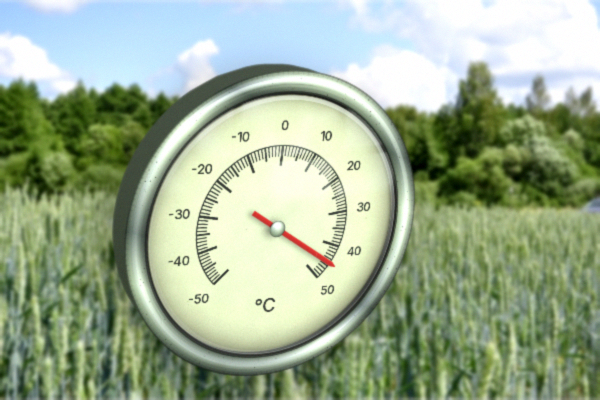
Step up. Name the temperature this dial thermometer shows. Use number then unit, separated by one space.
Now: 45 °C
